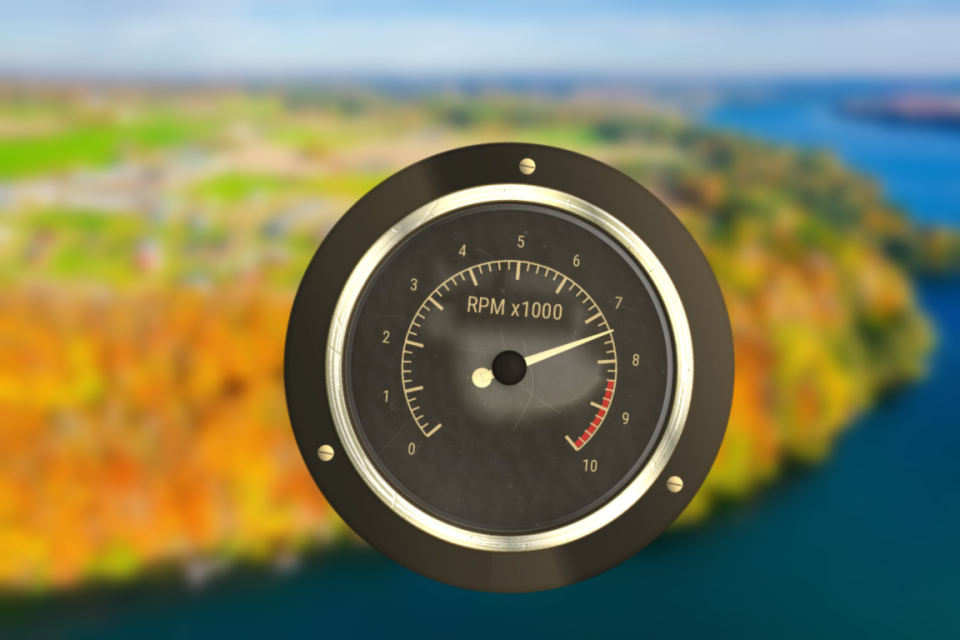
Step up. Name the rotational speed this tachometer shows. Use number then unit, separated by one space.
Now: 7400 rpm
